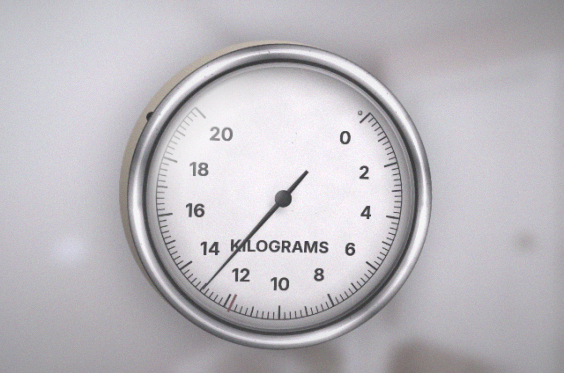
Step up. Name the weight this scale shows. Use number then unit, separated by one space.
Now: 13 kg
